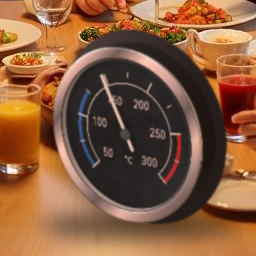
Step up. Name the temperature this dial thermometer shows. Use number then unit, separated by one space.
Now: 150 °C
